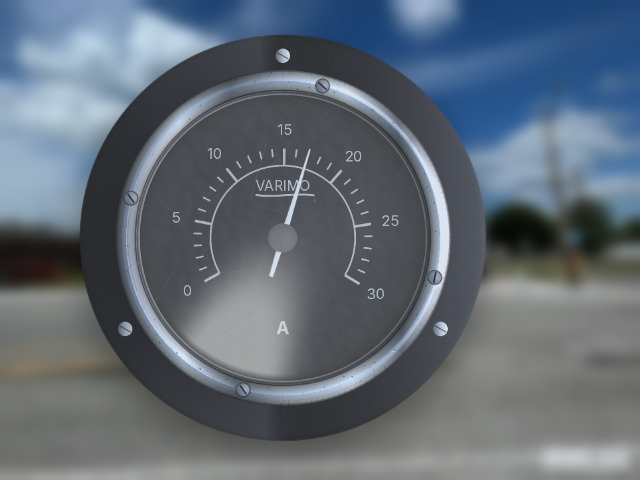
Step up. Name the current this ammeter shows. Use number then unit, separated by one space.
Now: 17 A
